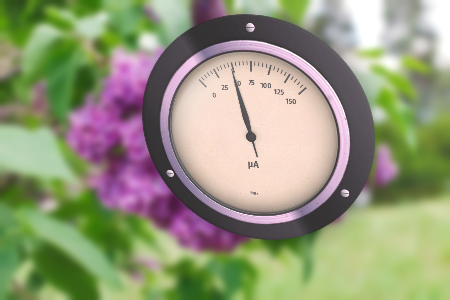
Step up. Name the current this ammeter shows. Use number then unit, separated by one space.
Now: 50 µA
